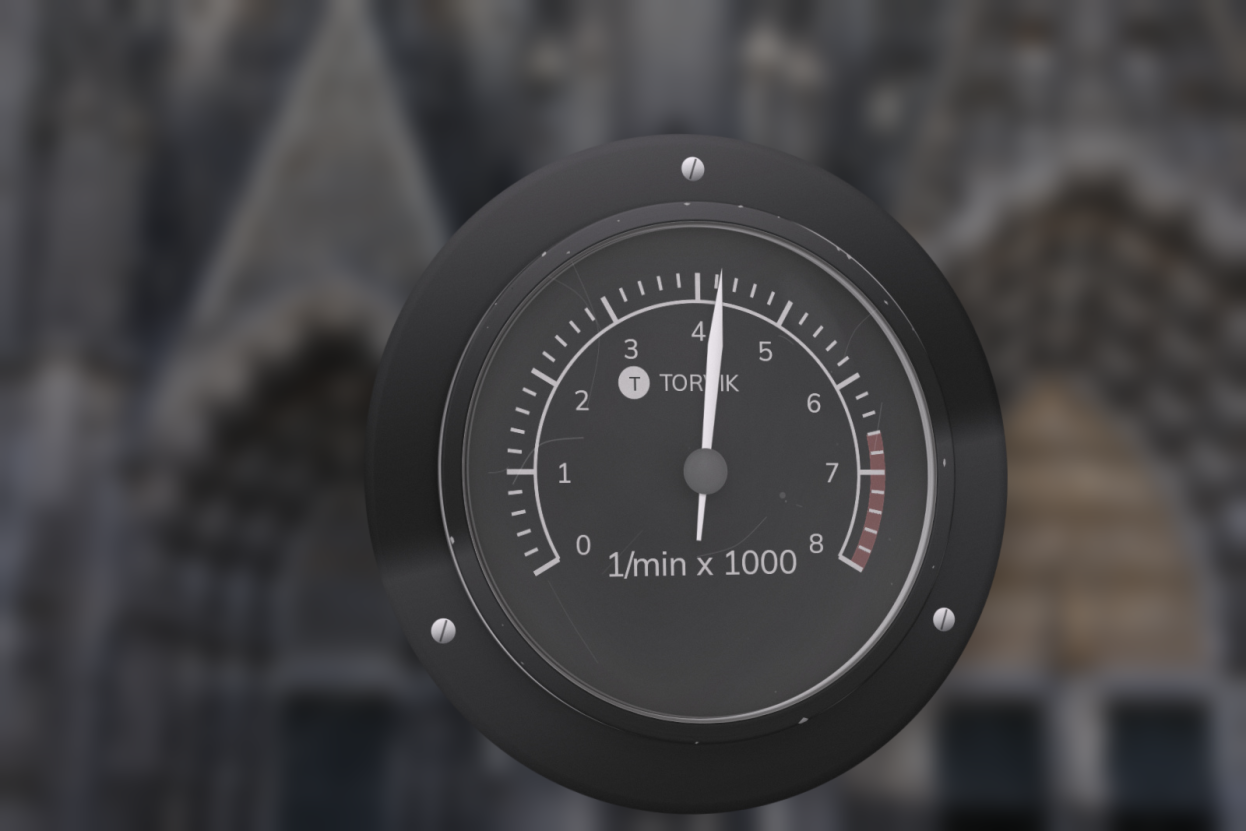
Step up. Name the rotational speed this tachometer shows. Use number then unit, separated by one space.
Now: 4200 rpm
